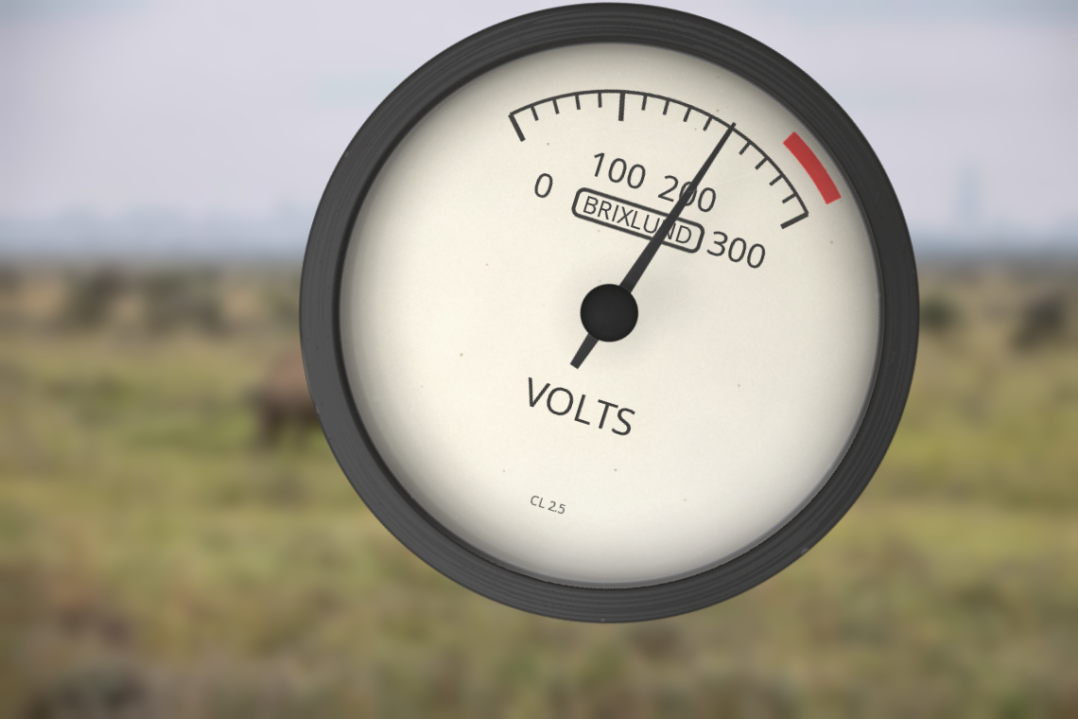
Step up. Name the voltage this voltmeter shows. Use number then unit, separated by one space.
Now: 200 V
